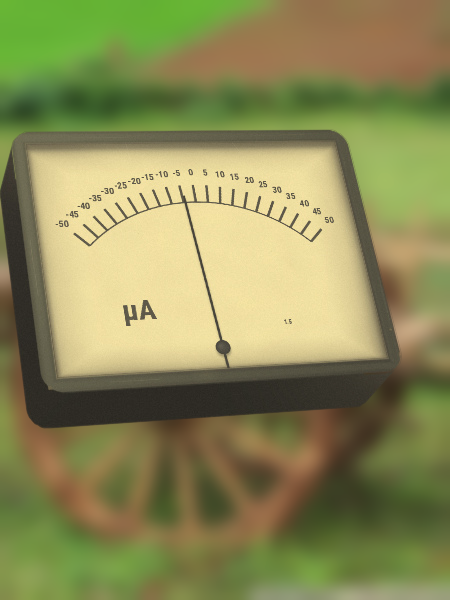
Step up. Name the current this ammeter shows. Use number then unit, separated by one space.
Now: -5 µA
